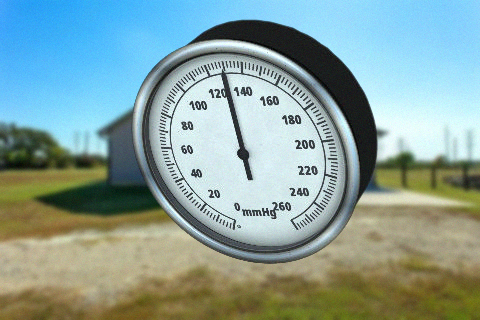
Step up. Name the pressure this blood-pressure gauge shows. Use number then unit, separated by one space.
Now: 130 mmHg
